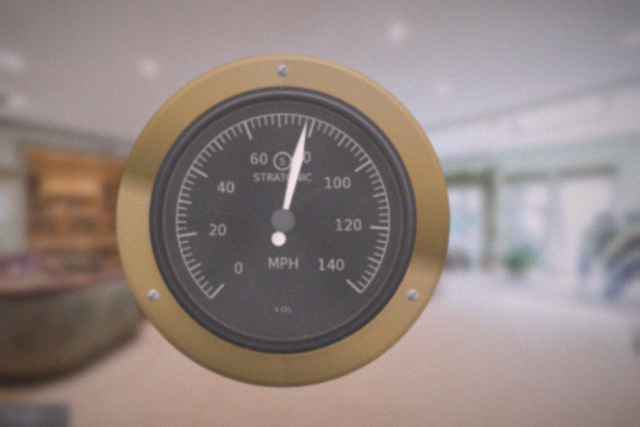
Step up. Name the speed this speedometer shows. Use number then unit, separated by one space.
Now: 78 mph
